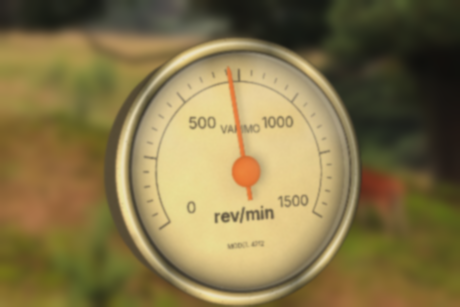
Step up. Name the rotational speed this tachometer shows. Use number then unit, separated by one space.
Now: 700 rpm
